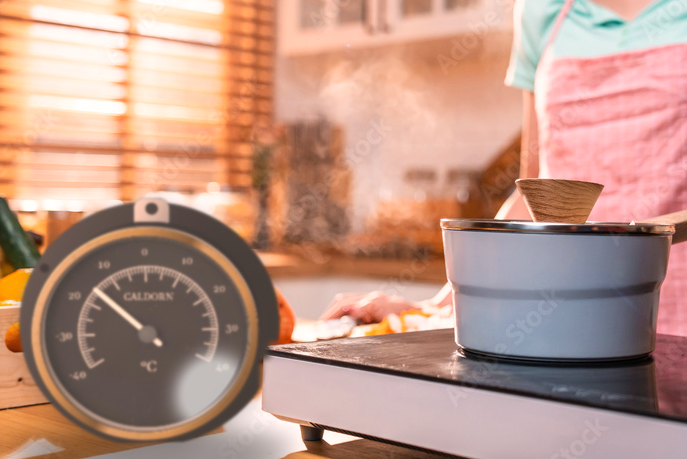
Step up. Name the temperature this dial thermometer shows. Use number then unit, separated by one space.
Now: -15 °C
